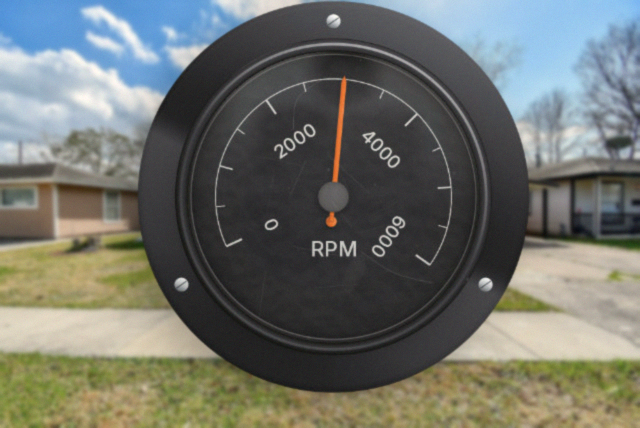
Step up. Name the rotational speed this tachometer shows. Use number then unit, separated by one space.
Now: 3000 rpm
